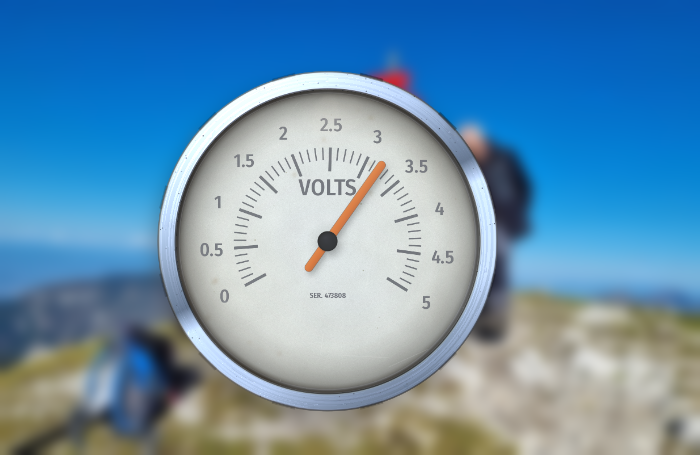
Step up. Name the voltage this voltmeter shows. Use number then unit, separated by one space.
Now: 3.2 V
